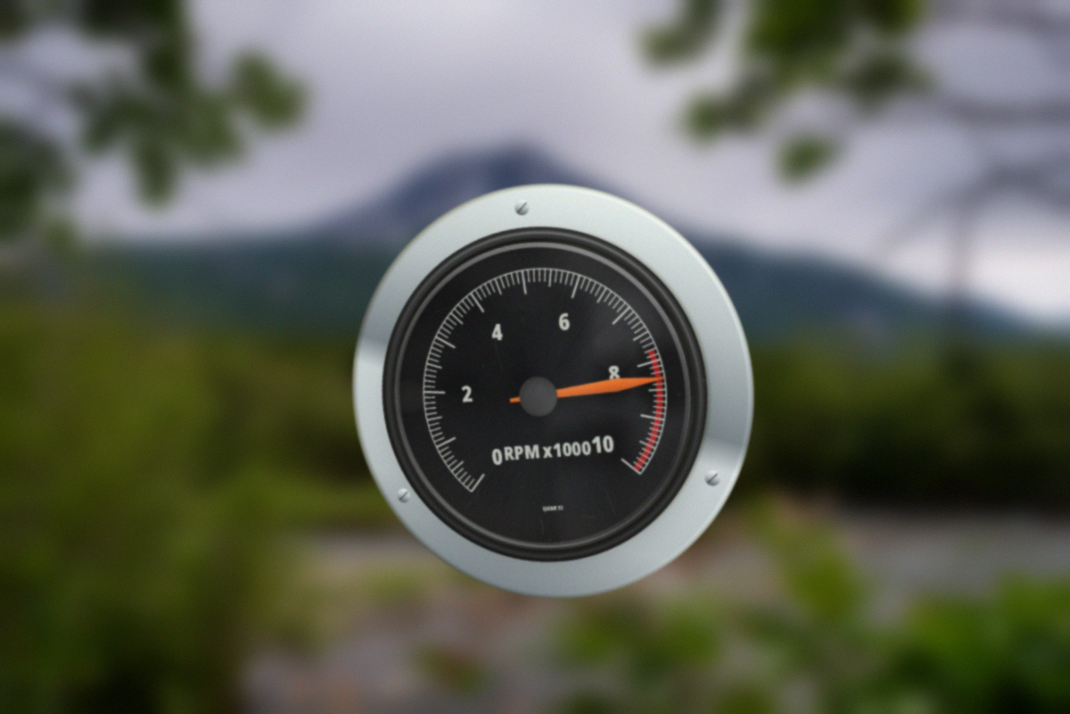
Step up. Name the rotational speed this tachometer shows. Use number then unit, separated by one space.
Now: 8300 rpm
